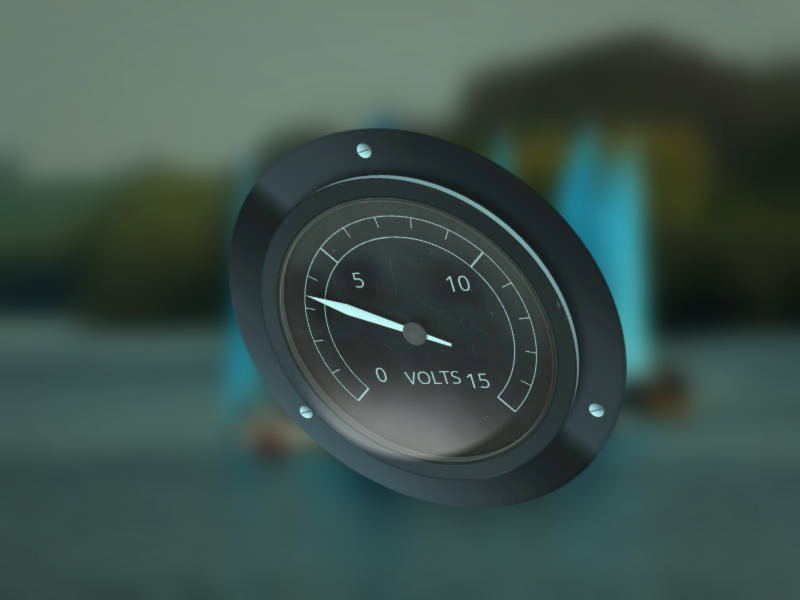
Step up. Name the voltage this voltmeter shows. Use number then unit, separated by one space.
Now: 3.5 V
